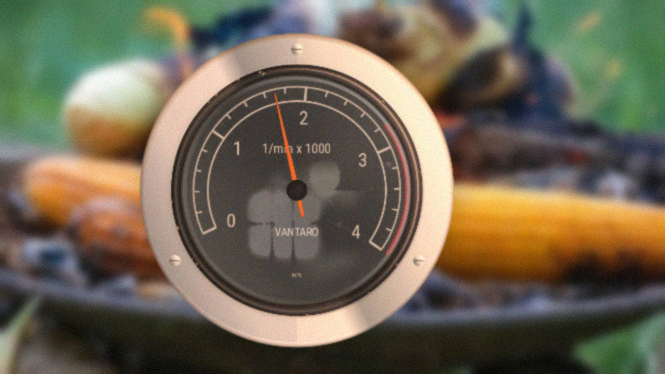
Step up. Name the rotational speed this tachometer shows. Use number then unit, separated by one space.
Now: 1700 rpm
